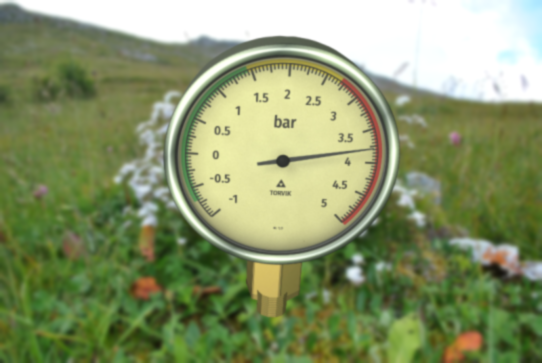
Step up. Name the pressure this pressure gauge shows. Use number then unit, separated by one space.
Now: 3.75 bar
